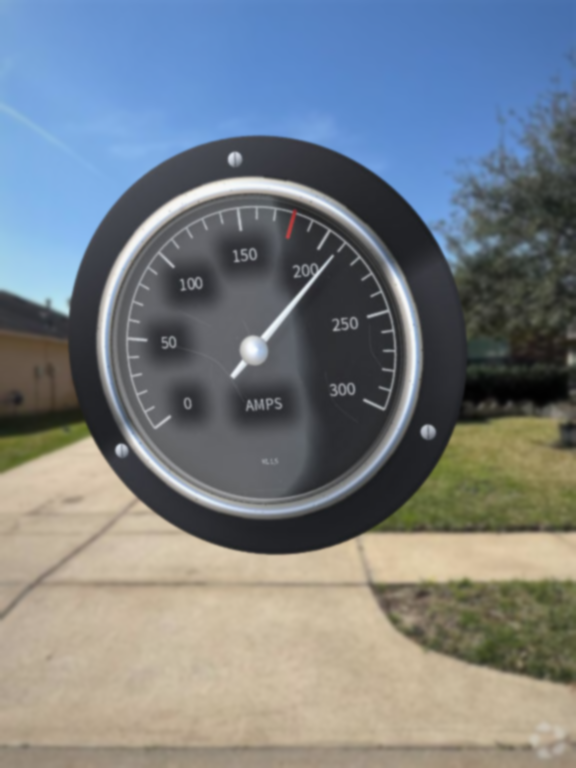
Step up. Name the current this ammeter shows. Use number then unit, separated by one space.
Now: 210 A
